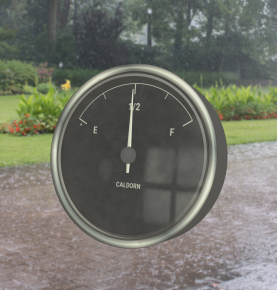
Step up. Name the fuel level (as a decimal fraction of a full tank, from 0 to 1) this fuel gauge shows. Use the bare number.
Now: 0.5
